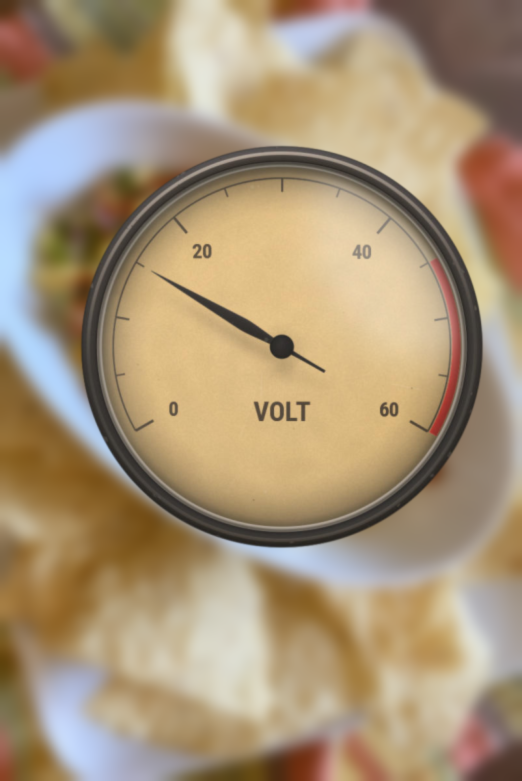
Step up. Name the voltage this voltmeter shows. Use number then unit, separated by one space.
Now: 15 V
